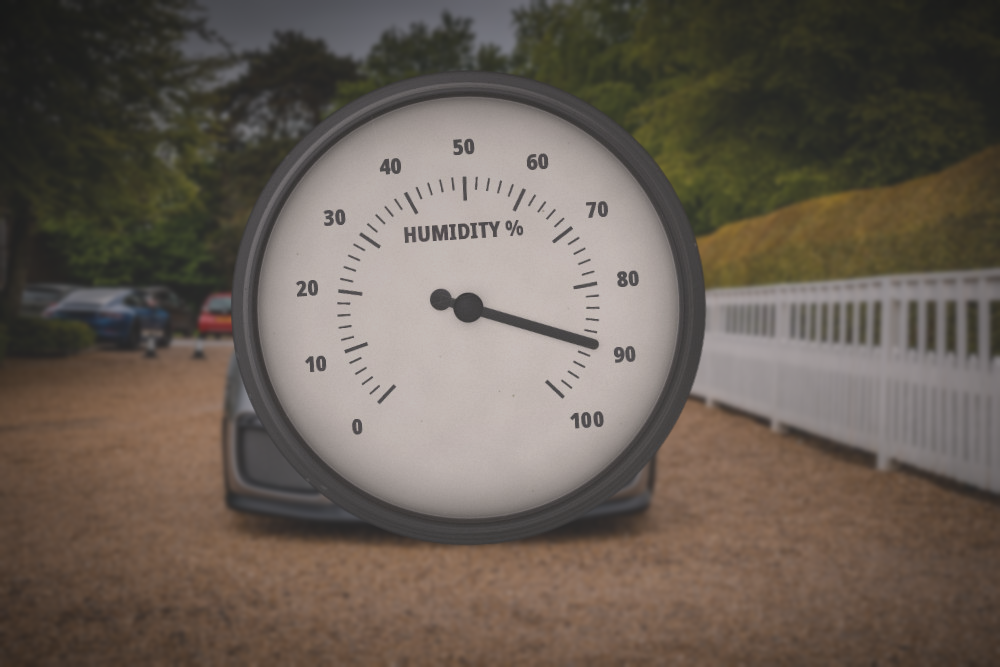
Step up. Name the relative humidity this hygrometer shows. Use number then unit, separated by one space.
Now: 90 %
